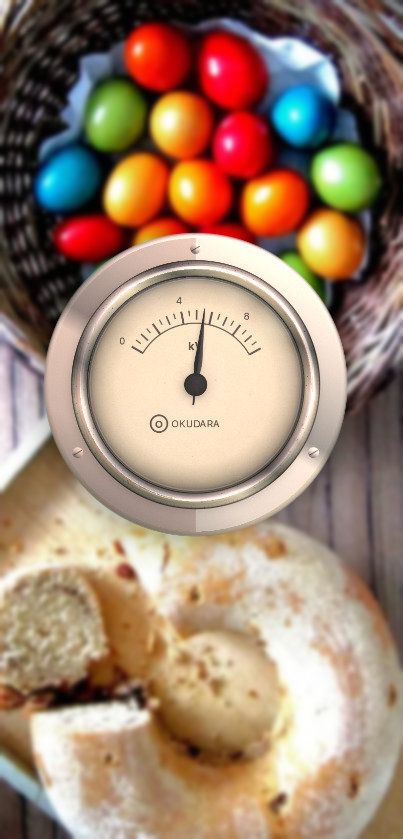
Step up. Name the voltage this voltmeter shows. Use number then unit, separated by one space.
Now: 5.5 kV
